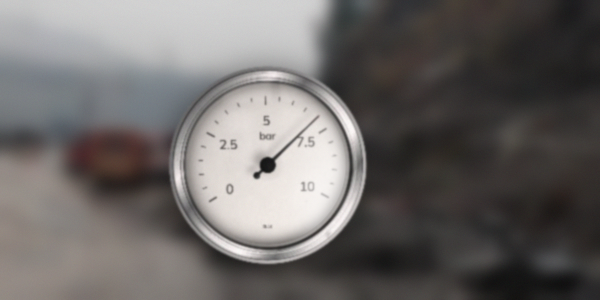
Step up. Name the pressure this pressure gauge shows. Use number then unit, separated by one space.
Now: 7 bar
